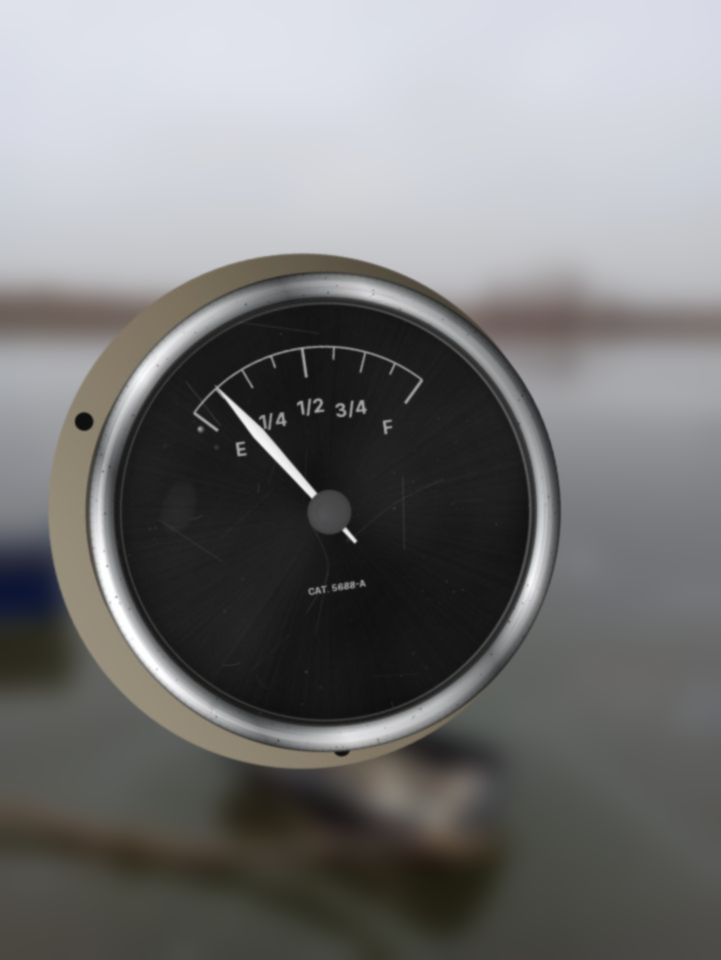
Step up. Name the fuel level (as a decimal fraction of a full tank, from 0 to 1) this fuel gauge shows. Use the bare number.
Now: 0.125
